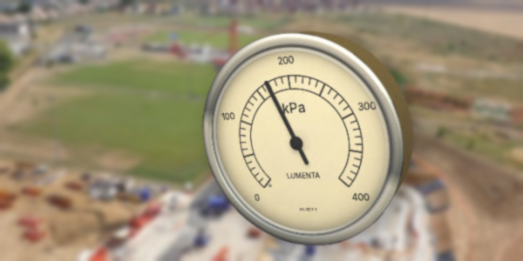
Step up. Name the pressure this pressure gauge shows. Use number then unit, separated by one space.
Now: 170 kPa
